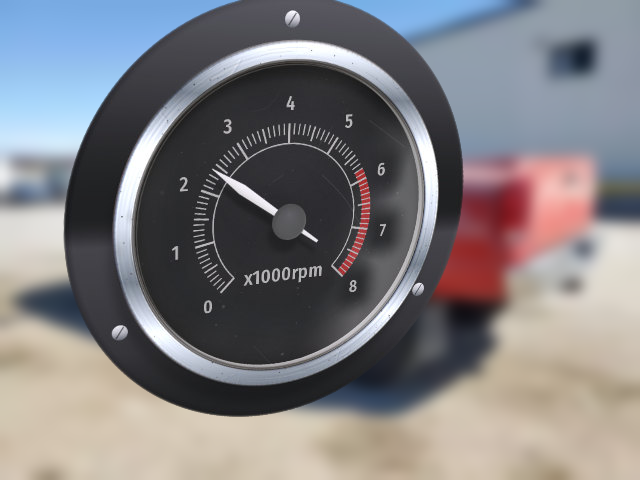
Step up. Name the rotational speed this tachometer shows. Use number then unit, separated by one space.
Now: 2400 rpm
